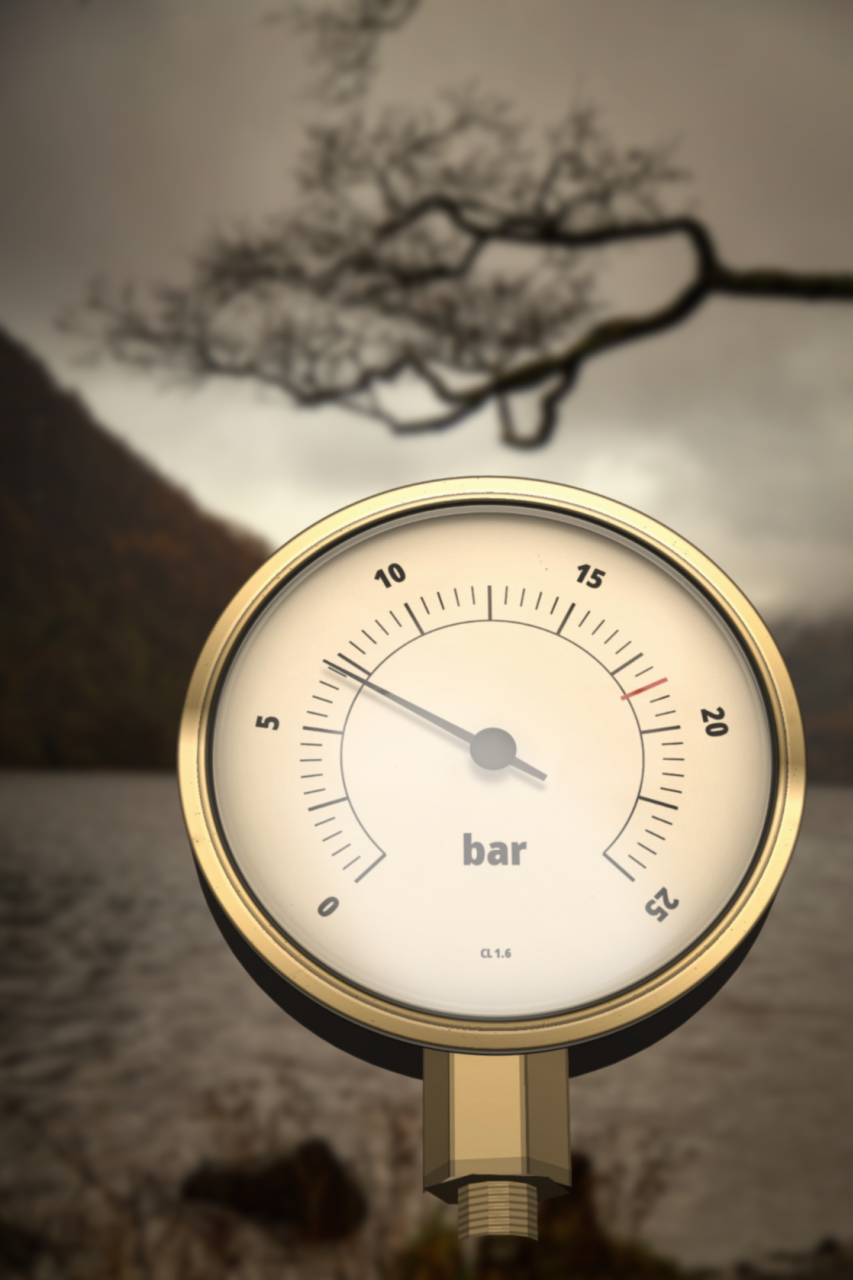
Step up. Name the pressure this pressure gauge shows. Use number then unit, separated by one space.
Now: 7 bar
